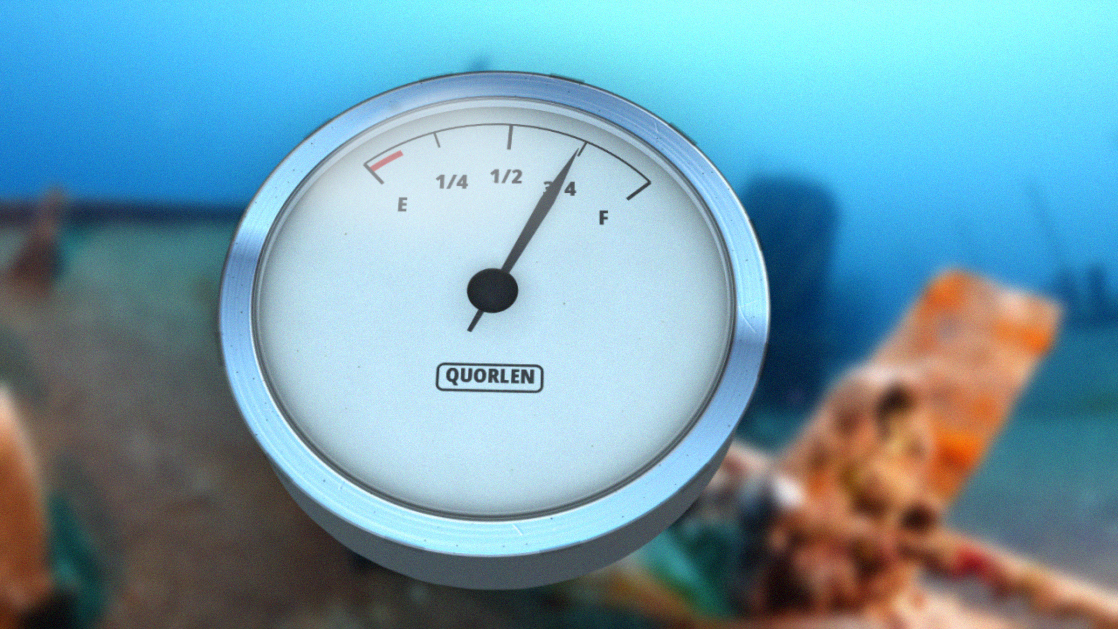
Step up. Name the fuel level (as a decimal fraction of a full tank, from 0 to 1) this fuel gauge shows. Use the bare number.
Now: 0.75
